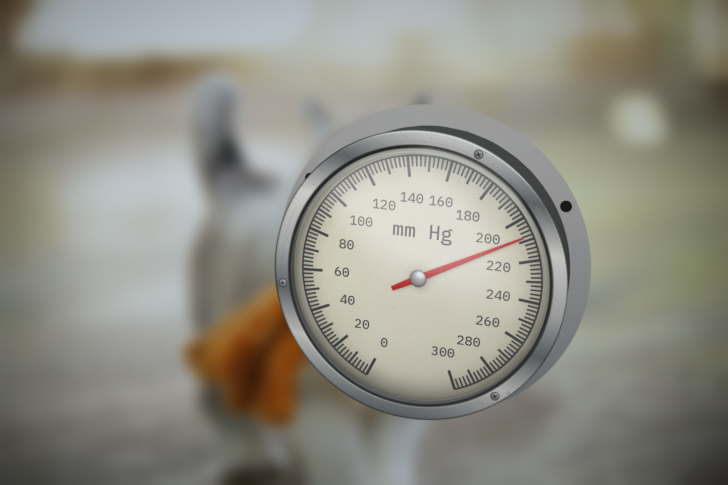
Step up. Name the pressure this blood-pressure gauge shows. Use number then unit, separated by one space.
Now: 208 mmHg
